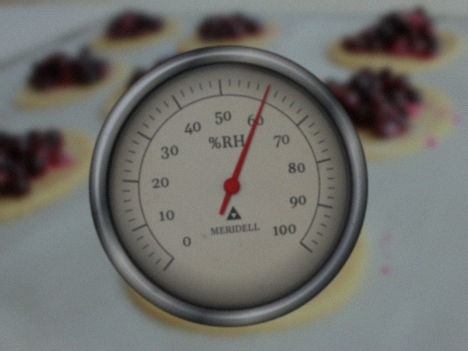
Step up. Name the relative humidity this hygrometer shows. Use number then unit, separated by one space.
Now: 60 %
